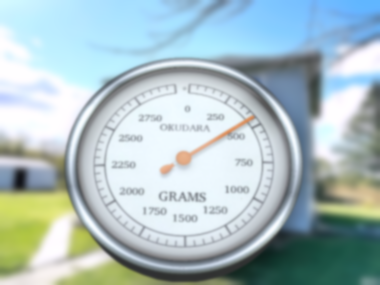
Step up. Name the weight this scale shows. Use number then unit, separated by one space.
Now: 450 g
